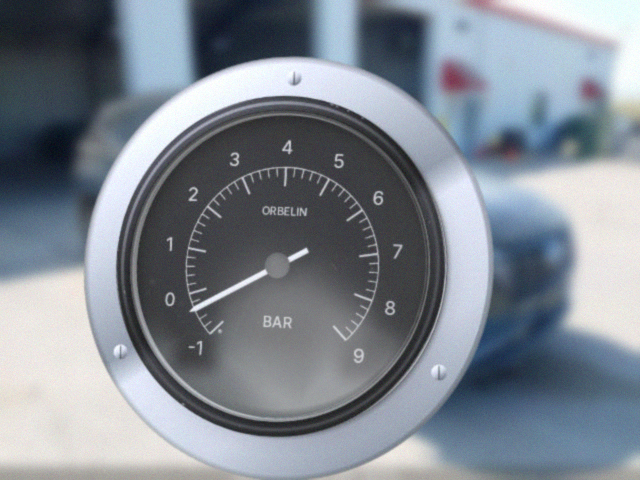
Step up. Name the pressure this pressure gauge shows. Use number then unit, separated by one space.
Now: -0.4 bar
